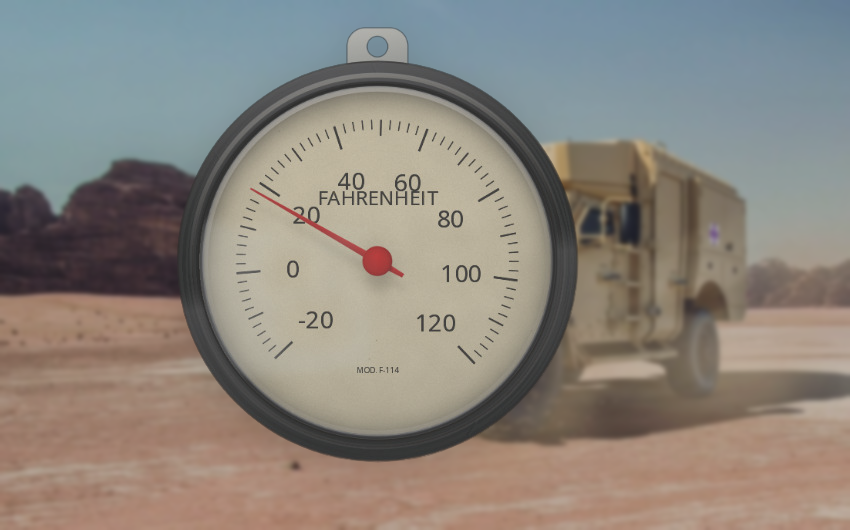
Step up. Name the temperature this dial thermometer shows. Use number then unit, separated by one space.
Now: 18 °F
